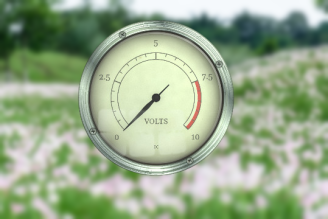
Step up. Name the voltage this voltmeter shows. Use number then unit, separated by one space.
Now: 0 V
